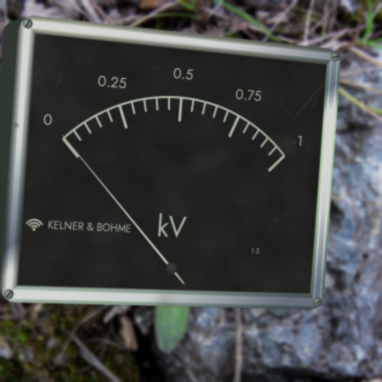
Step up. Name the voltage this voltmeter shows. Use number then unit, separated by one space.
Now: 0 kV
